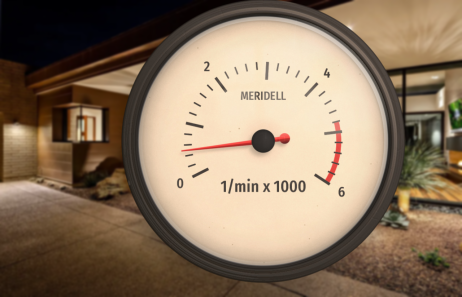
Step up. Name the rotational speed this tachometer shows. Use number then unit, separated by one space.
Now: 500 rpm
